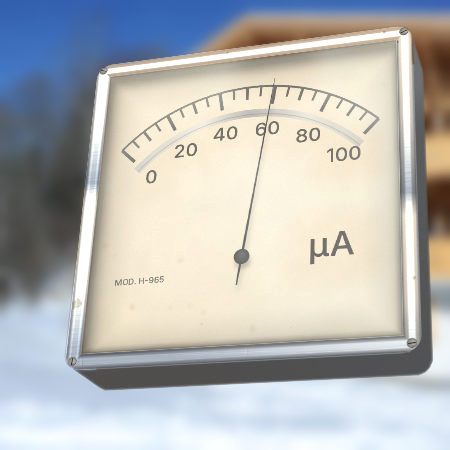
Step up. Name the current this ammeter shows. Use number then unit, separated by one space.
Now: 60 µA
